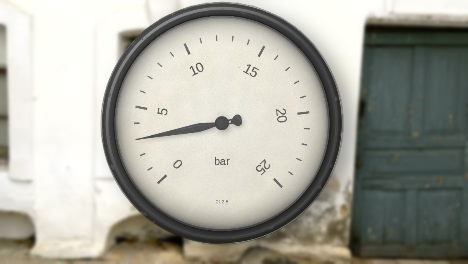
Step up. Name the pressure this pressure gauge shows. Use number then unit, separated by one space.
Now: 3 bar
